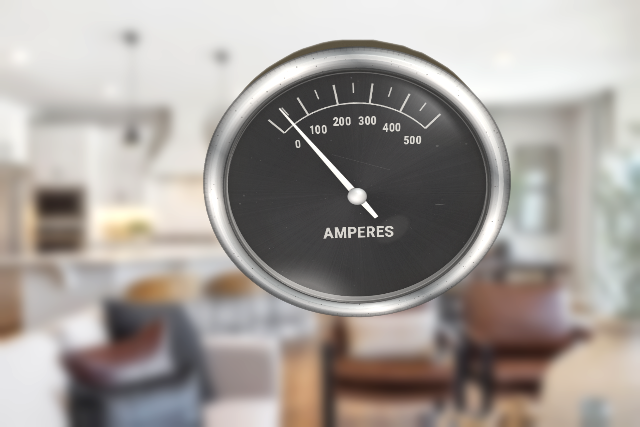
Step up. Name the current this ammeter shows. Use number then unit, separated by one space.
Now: 50 A
